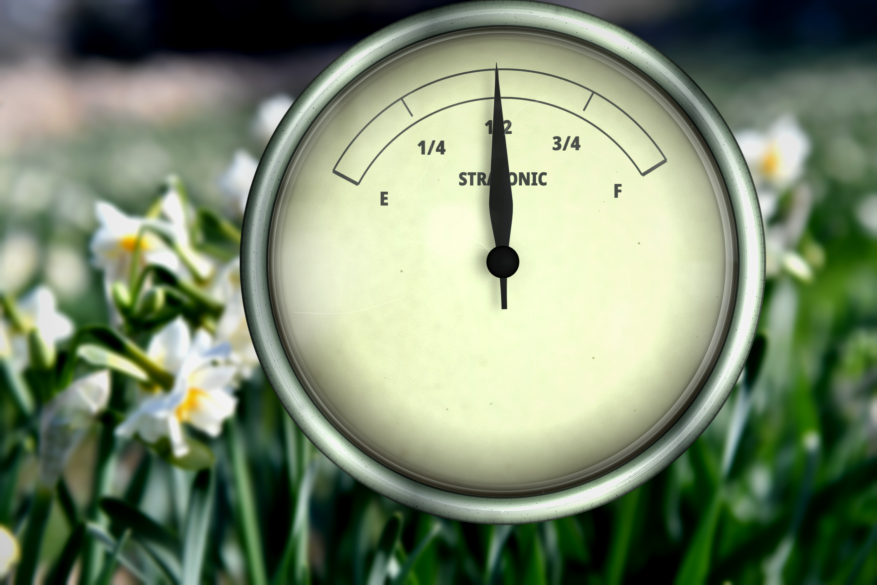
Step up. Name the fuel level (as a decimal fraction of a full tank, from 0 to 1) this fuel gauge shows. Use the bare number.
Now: 0.5
